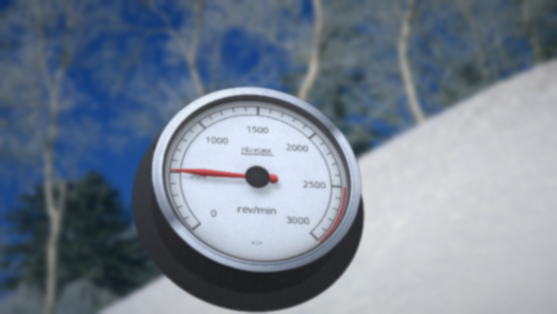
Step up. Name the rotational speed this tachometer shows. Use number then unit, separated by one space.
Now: 500 rpm
